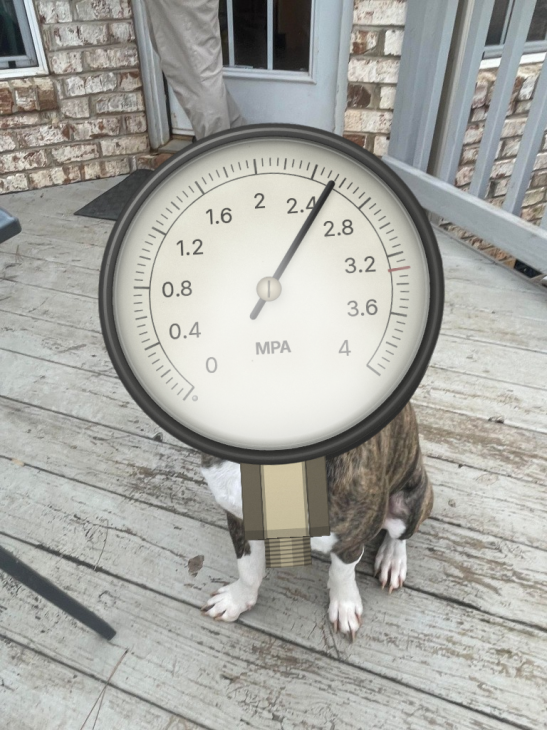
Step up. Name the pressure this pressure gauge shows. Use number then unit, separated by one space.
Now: 2.55 MPa
